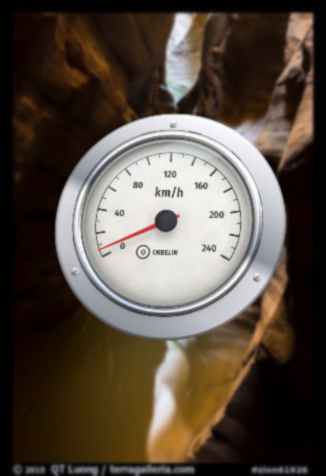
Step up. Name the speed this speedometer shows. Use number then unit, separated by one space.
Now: 5 km/h
